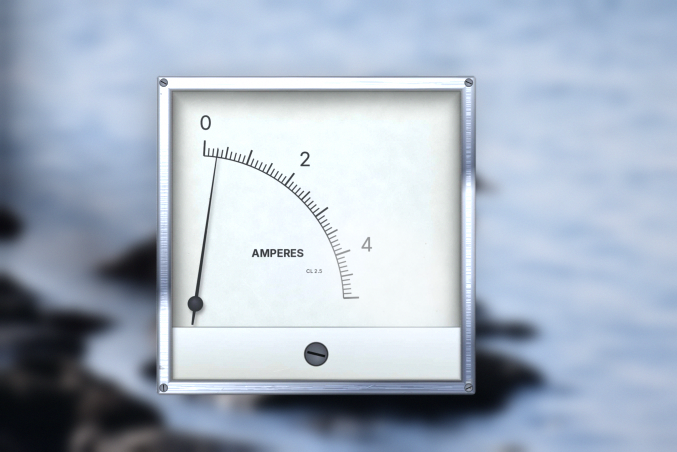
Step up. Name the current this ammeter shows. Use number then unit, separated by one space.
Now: 0.3 A
